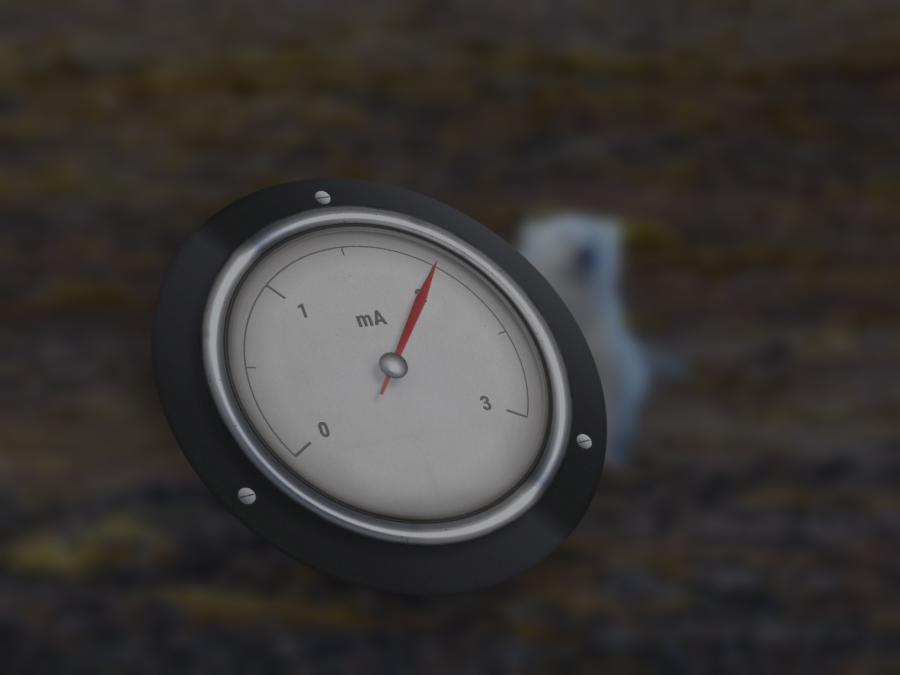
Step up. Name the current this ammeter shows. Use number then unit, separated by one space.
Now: 2 mA
